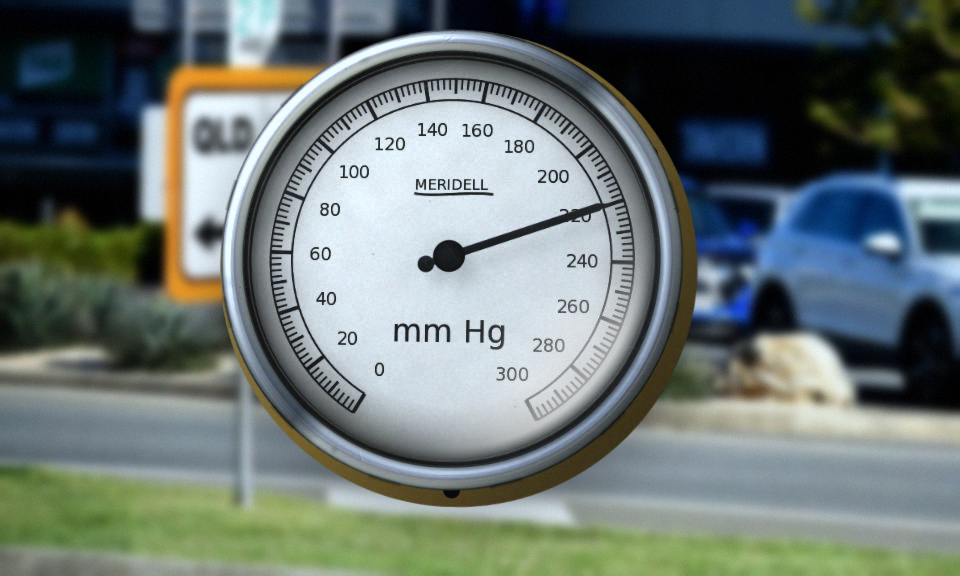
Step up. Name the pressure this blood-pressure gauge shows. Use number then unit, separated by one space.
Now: 220 mmHg
